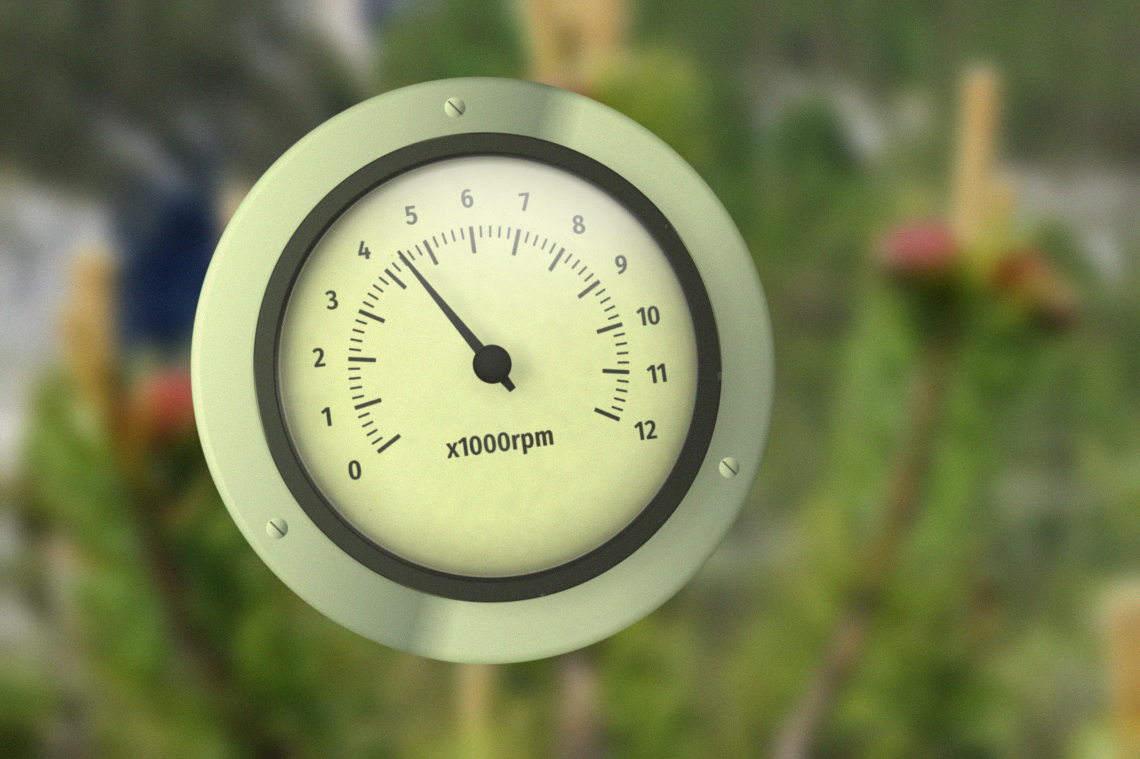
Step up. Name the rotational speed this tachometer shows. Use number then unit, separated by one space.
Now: 4400 rpm
